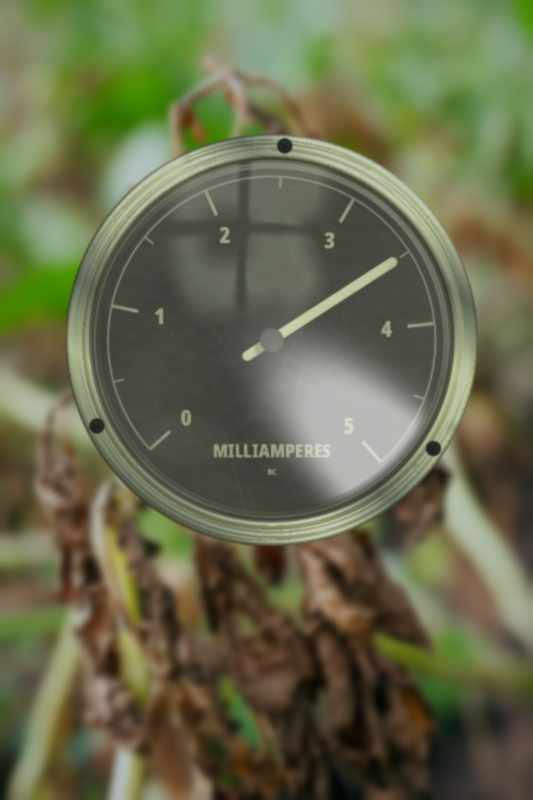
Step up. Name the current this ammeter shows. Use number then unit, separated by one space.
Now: 3.5 mA
